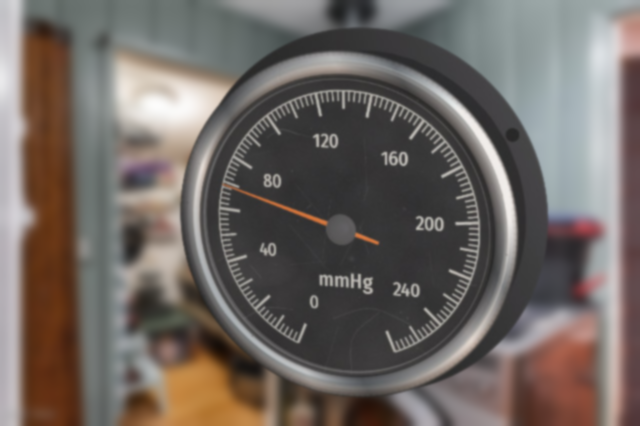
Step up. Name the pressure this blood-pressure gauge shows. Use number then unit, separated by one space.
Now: 70 mmHg
